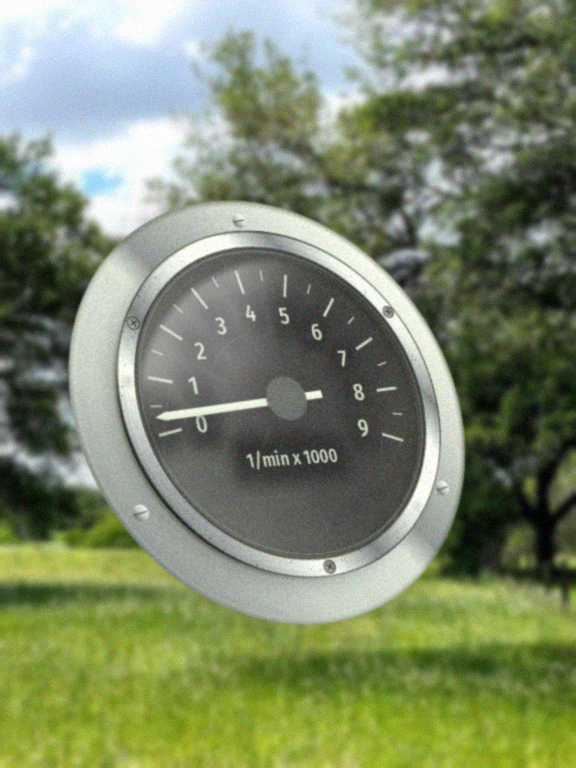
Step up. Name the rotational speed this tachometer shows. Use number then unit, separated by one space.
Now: 250 rpm
